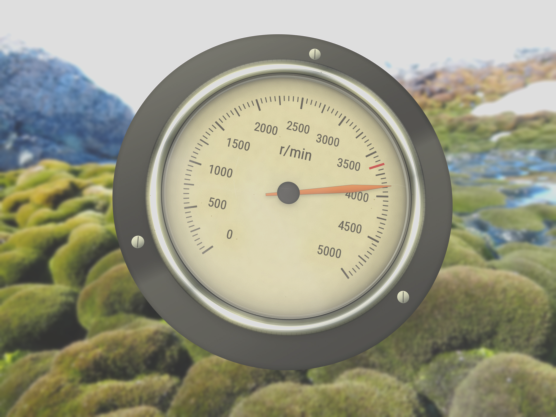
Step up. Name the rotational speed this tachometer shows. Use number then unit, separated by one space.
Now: 3900 rpm
